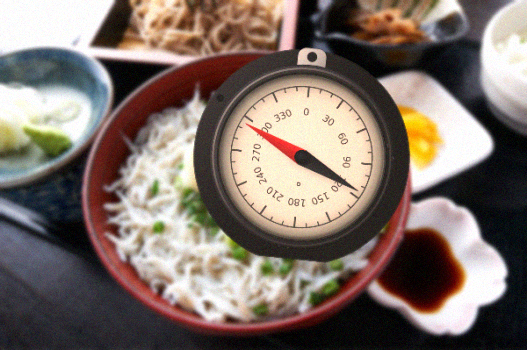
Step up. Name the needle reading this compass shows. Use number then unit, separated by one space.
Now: 295 °
